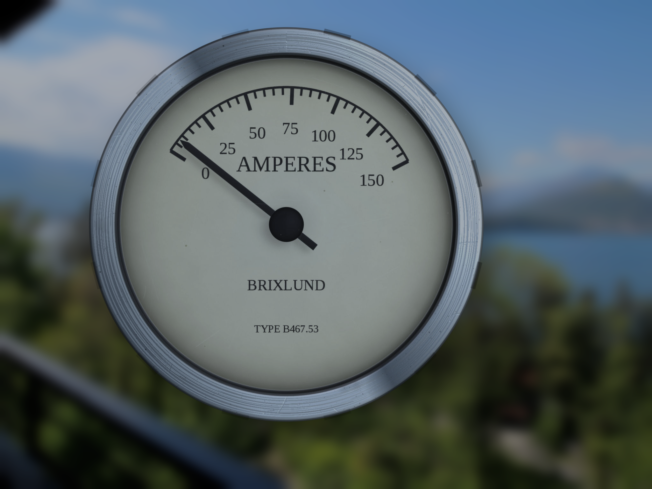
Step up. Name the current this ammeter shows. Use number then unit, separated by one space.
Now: 7.5 A
